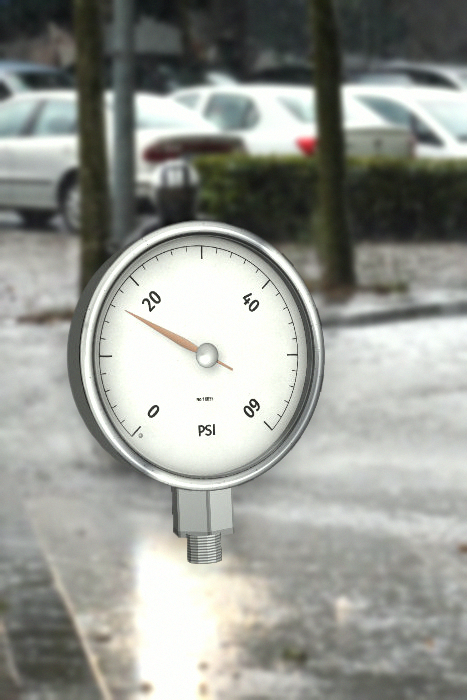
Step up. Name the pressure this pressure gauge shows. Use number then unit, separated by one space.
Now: 16 psi
